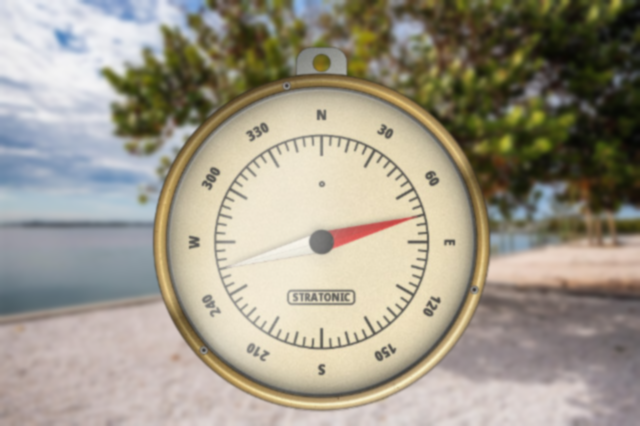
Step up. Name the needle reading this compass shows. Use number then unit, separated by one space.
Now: 75 °
